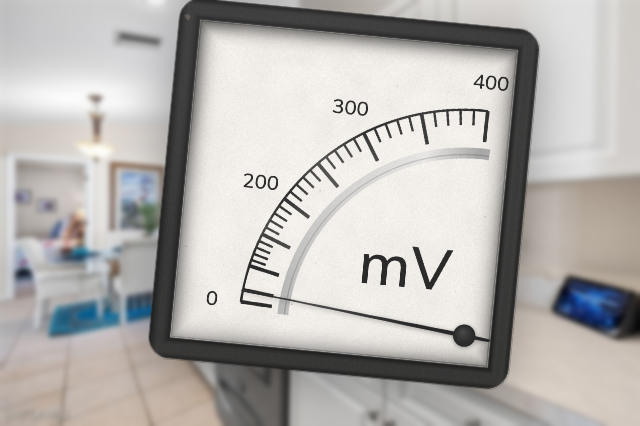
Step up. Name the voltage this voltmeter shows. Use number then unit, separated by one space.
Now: 50 mV
